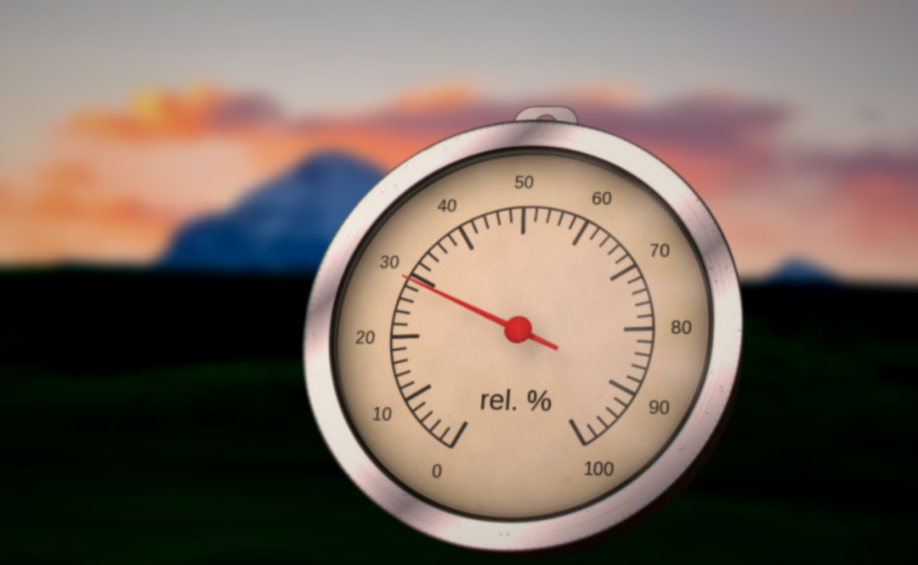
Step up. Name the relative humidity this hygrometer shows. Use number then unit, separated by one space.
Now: 29 %
